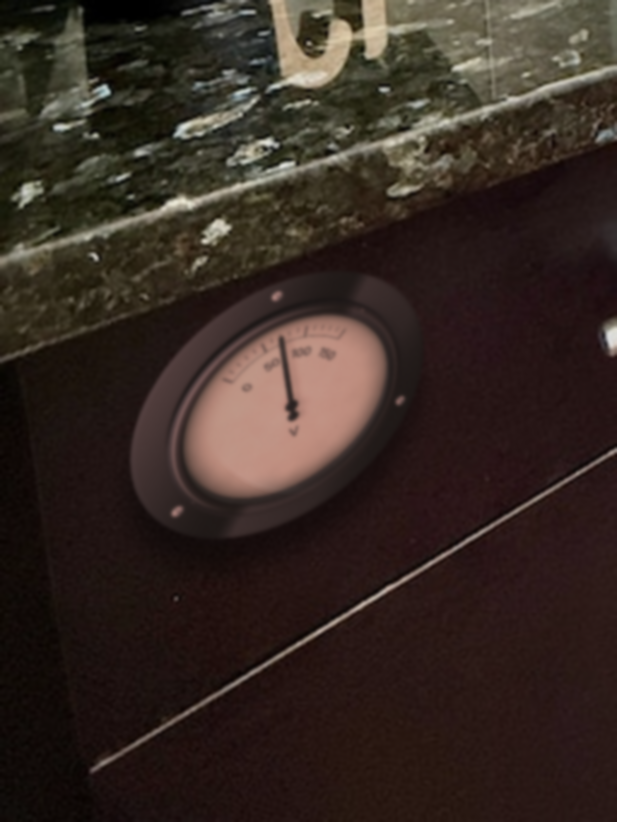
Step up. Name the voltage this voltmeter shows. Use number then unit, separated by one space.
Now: 70 V
